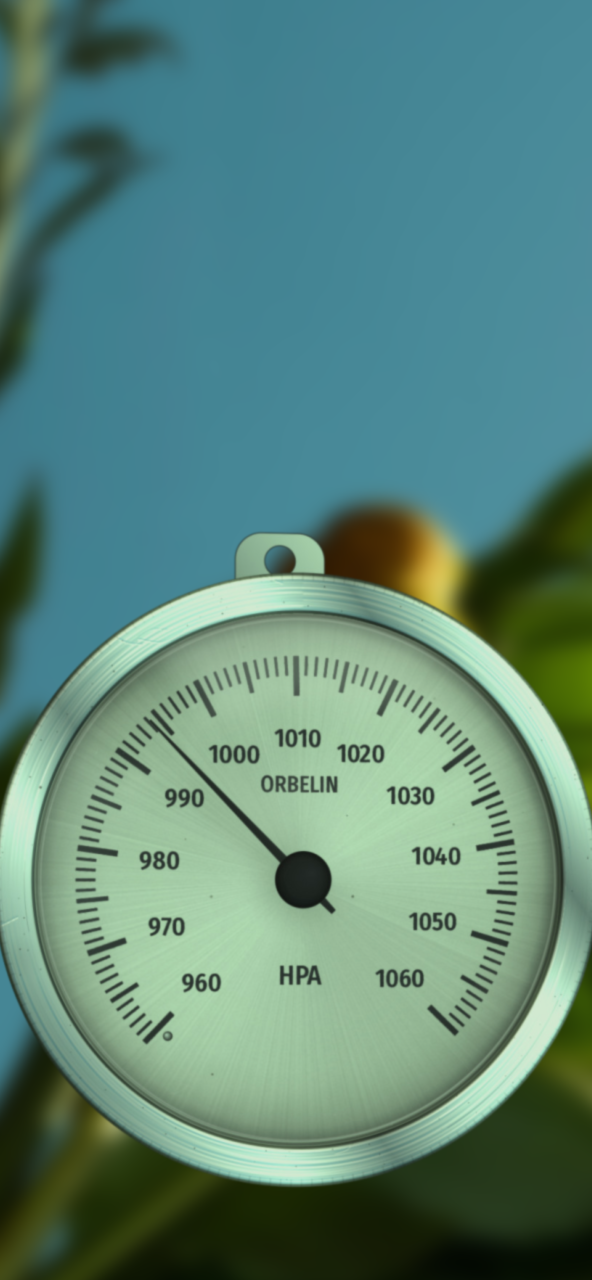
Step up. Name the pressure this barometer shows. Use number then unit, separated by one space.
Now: 994 hPa
